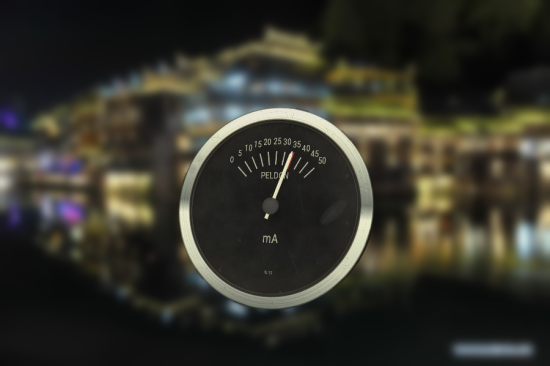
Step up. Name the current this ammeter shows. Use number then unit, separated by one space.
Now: 35 mA
